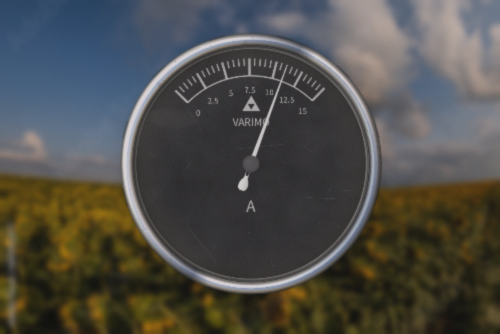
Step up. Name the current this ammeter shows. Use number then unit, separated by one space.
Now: 11 A
